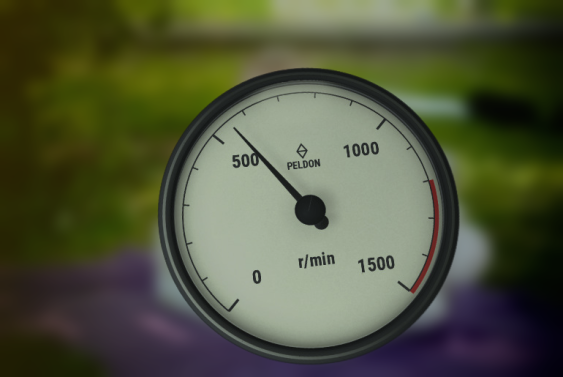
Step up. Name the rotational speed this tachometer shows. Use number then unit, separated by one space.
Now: 550 rpm
